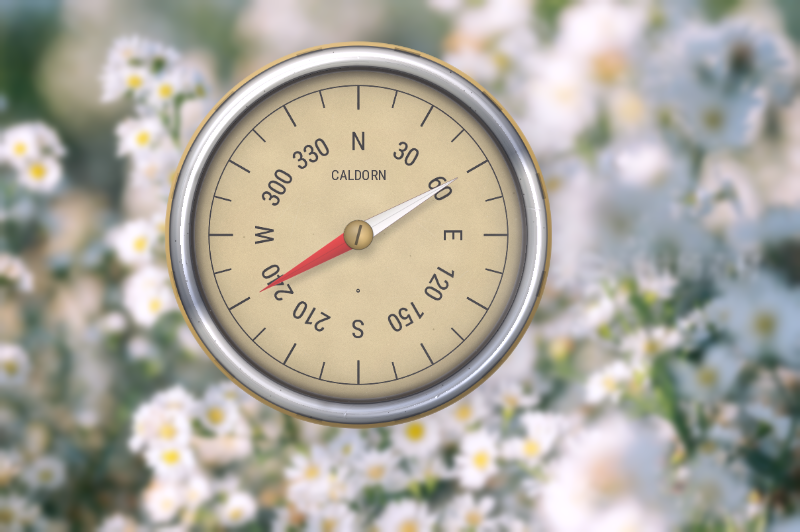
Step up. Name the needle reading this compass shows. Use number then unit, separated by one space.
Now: 240 °
